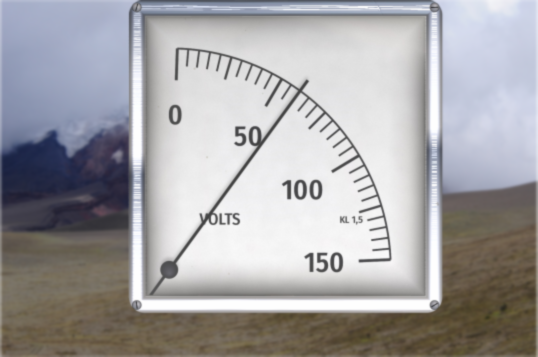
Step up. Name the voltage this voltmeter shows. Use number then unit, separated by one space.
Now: 60 V
